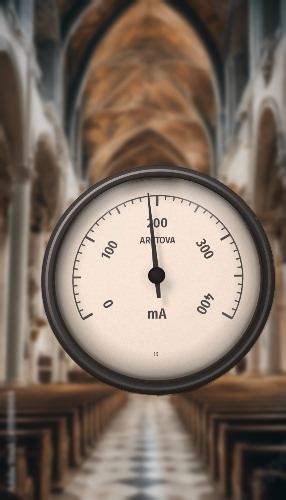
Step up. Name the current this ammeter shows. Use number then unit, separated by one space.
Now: 190 mA
